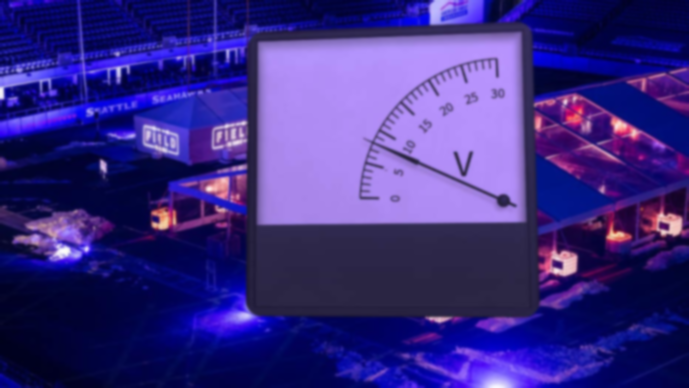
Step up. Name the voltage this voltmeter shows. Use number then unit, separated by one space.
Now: 8 V
